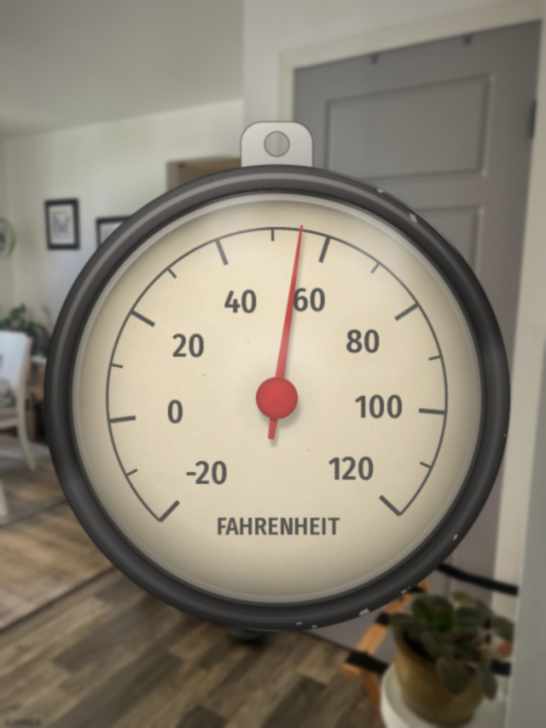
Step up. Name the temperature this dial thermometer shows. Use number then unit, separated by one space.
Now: 55 °F
